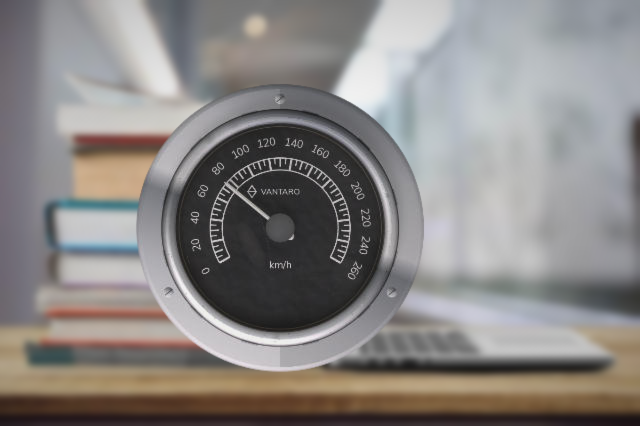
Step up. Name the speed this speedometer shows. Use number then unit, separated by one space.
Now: 75 km/h
